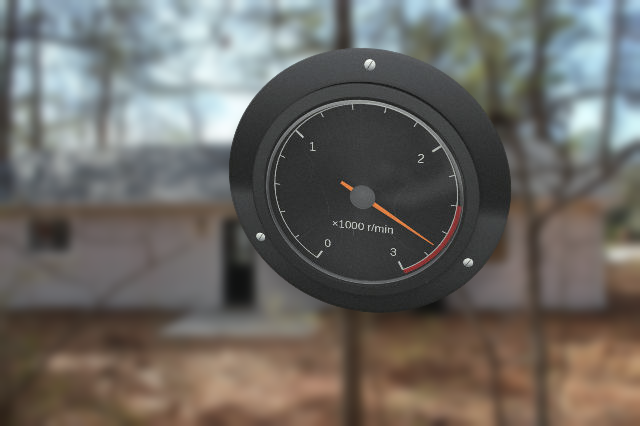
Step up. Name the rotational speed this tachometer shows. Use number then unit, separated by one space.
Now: 2700 rpm
